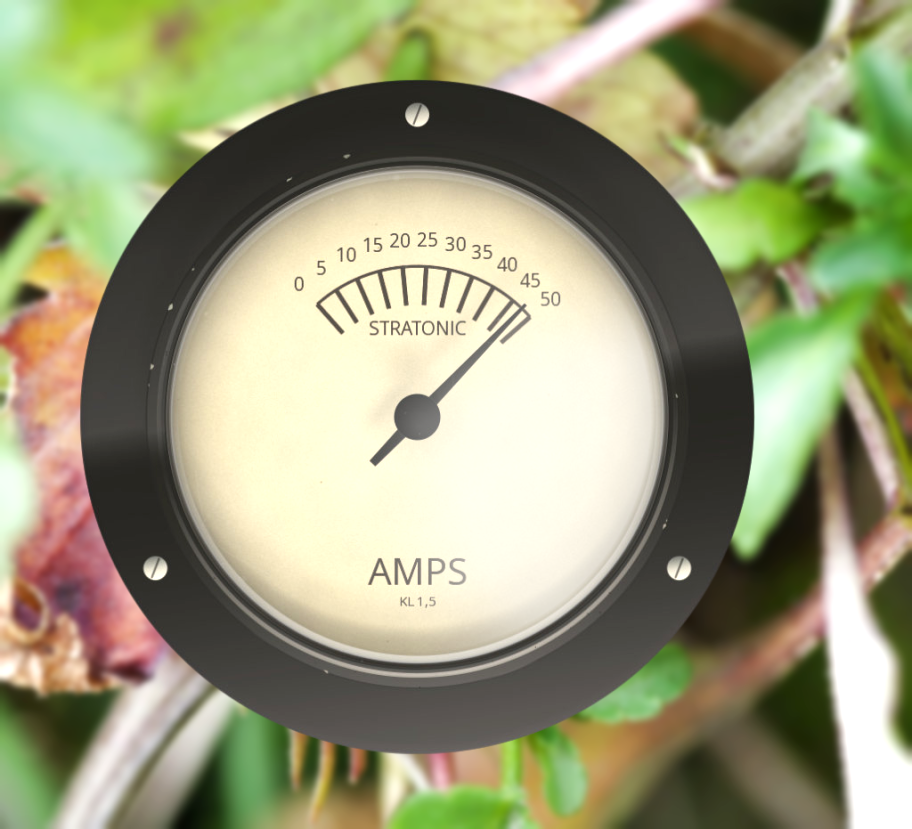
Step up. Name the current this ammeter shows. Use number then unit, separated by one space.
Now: 47.5 A
